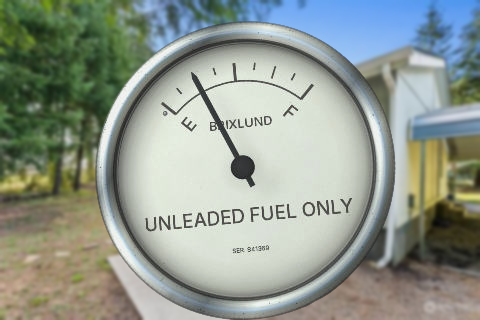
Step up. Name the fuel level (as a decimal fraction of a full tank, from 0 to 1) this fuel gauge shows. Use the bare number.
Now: 0.25
